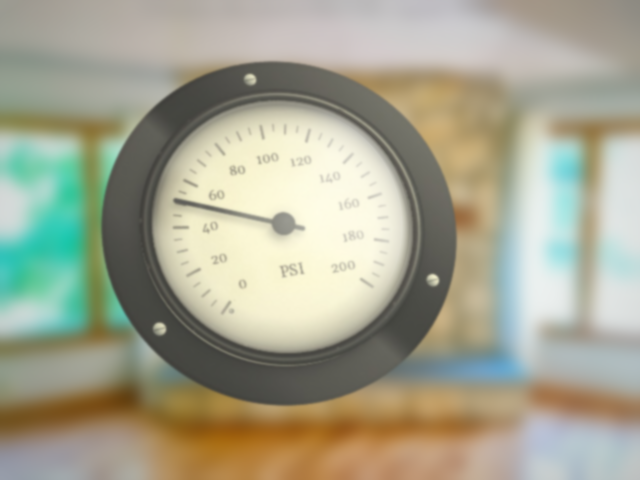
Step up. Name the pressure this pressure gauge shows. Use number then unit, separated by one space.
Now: 50 psi
